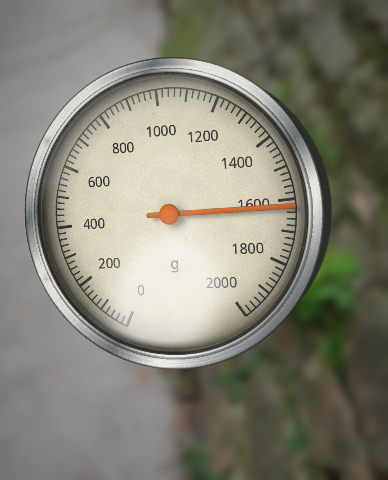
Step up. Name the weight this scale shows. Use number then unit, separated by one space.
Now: 1620 g
